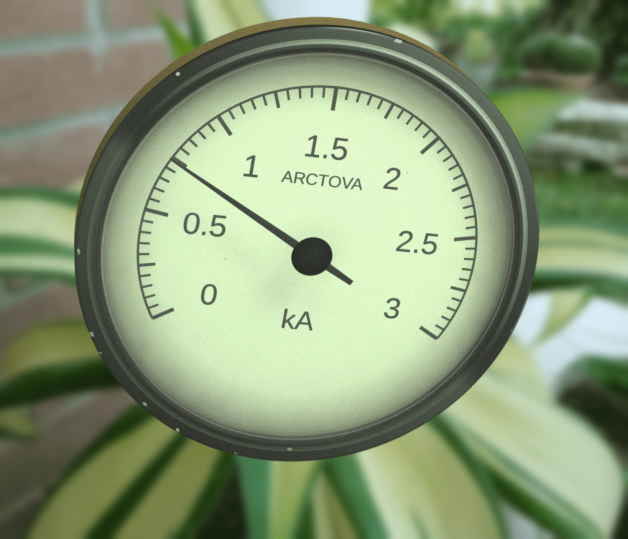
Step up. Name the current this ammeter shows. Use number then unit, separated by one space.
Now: 0.75 kA
